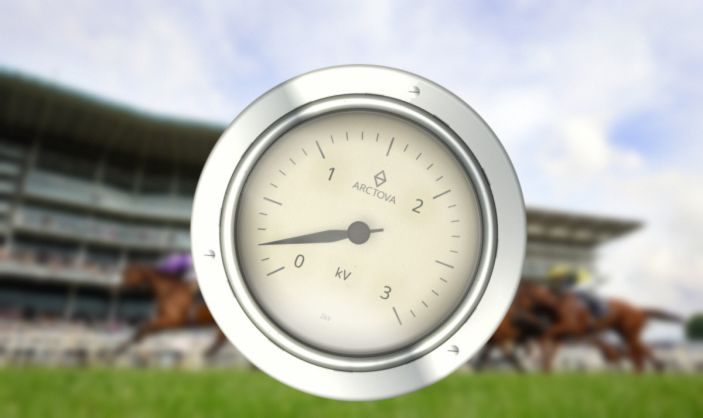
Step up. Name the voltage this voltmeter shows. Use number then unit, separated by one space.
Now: 0.2 kV
